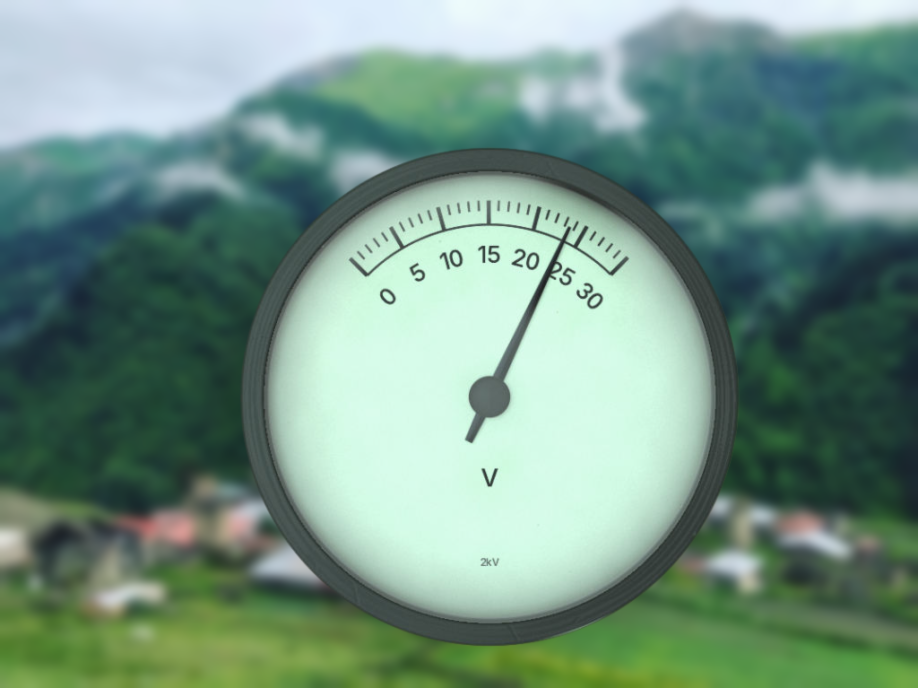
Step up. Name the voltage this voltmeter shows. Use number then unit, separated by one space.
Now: 23.5 V
